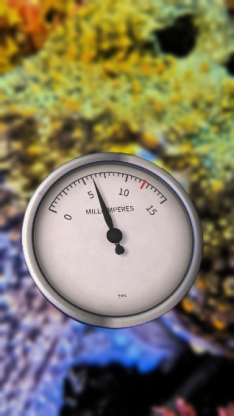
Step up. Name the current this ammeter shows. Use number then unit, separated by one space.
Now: 6 mA
